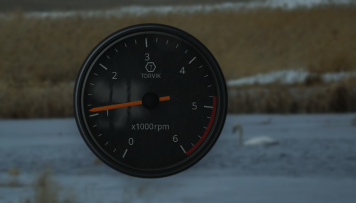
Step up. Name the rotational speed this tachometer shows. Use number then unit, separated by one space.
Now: 1100 rpm
